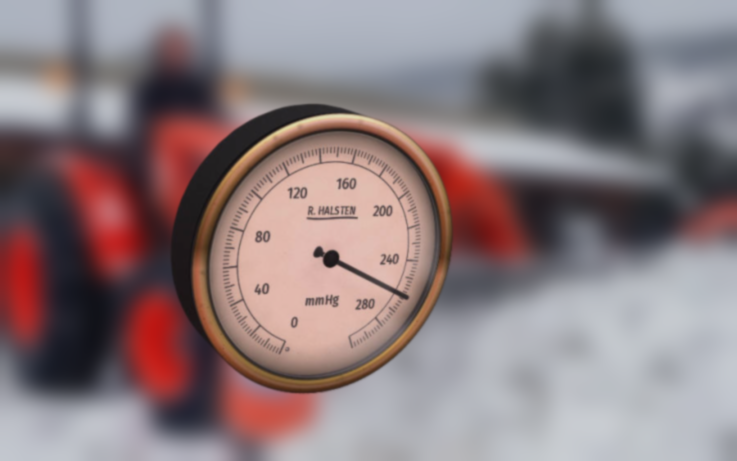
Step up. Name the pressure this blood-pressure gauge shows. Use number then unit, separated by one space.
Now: 260 mmHg
